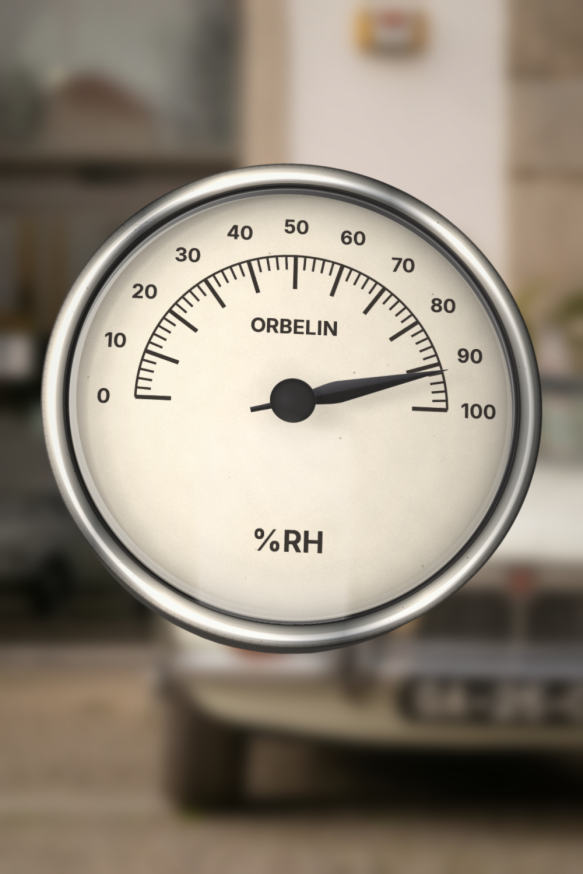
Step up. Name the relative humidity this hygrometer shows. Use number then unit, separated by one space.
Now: 92 %
